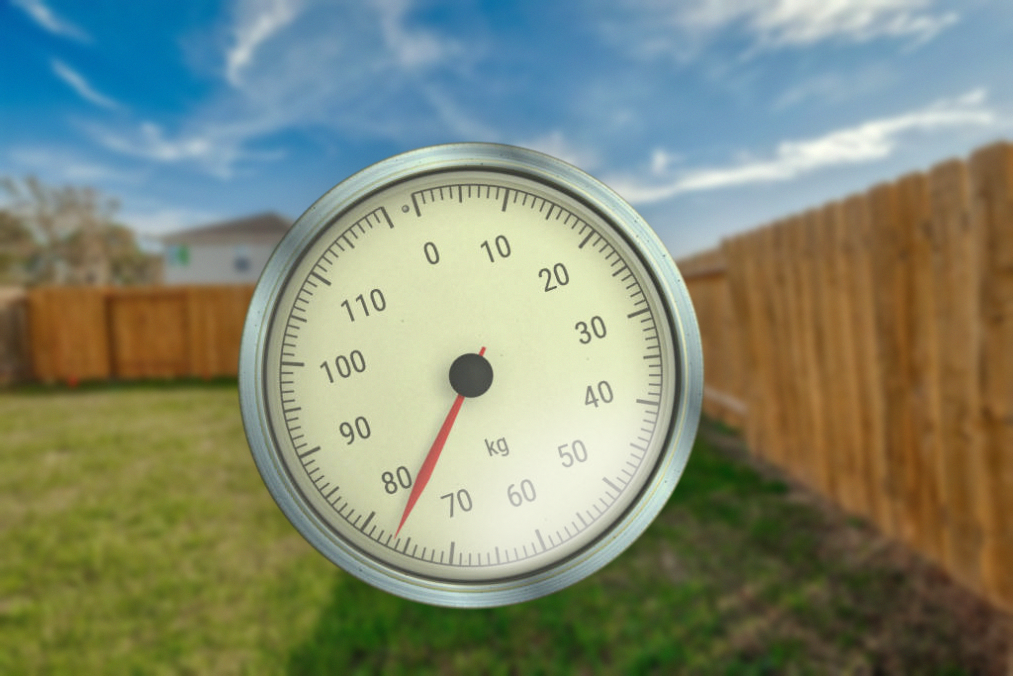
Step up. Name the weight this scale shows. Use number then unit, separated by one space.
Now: 76.5 kg
